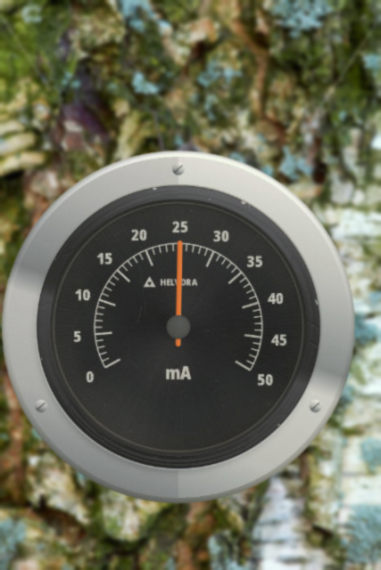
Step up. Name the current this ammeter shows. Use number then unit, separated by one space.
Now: 25 mA
